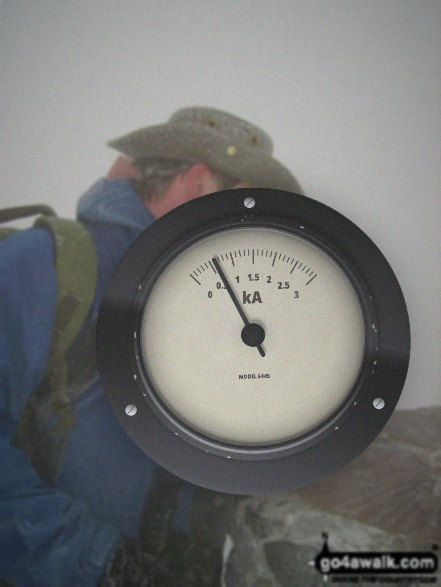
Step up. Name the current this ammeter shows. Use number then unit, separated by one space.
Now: 0.6 kA
